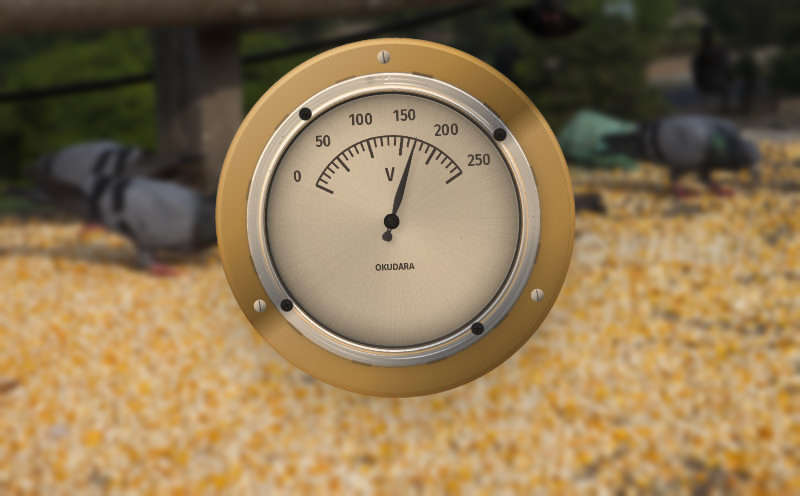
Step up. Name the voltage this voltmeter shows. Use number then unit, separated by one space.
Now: 170 V
